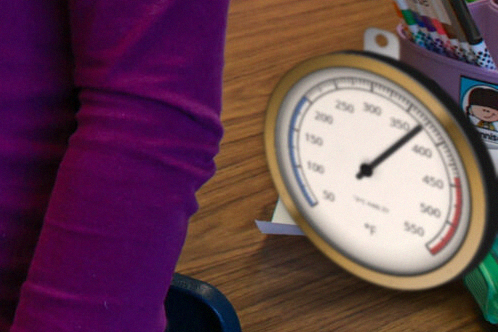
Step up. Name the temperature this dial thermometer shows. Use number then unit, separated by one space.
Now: 375 °F
